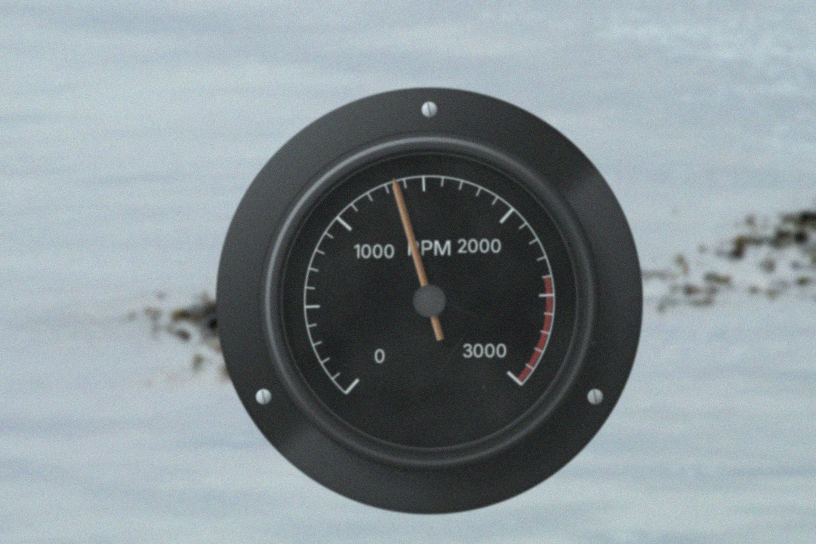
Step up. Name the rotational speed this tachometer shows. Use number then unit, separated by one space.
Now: 1350 rpm
